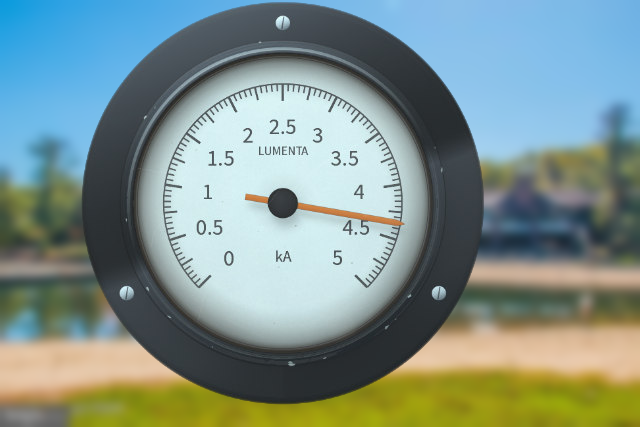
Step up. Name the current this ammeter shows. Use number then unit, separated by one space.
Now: 4.35 kA
